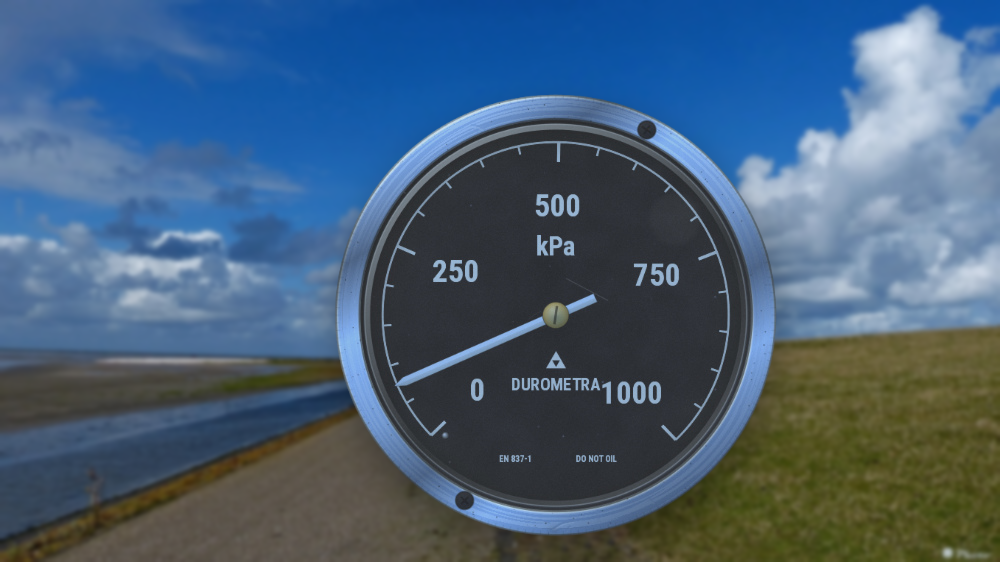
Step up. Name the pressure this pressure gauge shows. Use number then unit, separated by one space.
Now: 75 kPa
